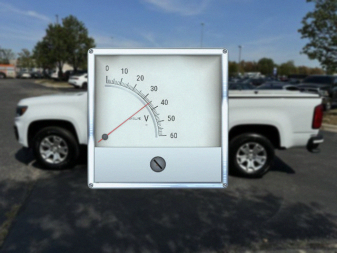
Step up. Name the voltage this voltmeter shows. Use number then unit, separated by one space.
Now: 35 V
